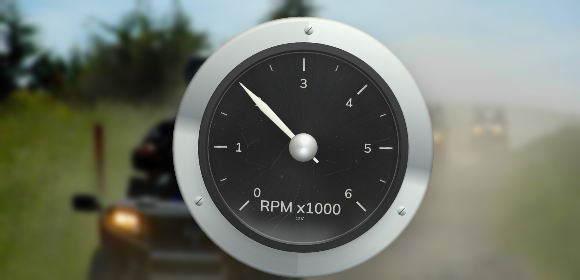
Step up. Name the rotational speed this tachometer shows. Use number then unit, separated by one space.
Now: 2000 rpm
